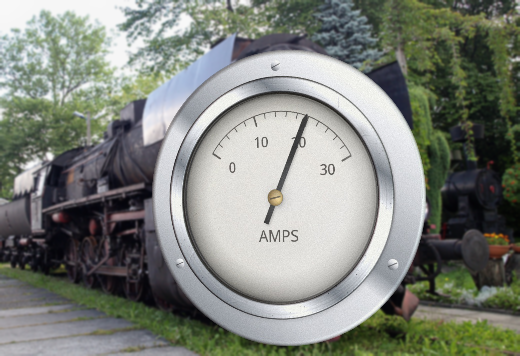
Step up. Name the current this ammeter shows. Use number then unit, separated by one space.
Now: 20 A
